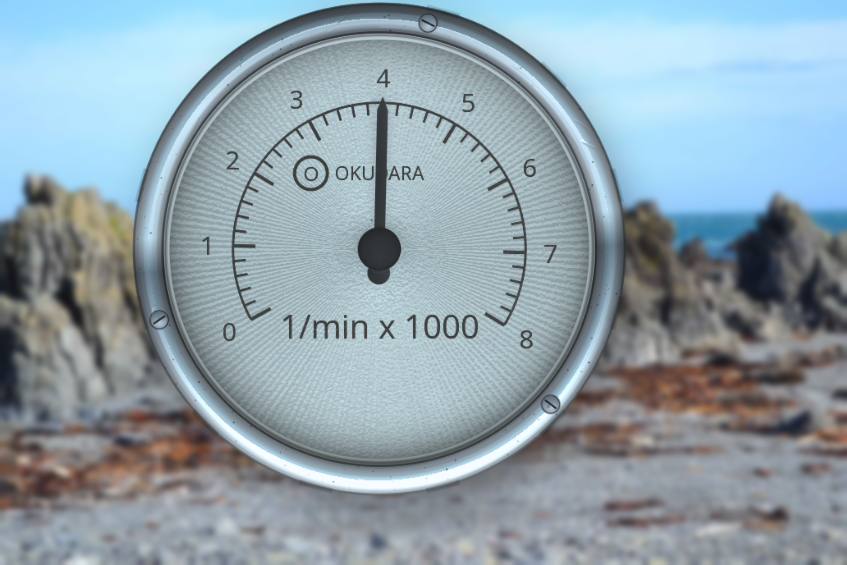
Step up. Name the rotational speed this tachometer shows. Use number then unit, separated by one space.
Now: 4000 rpm
